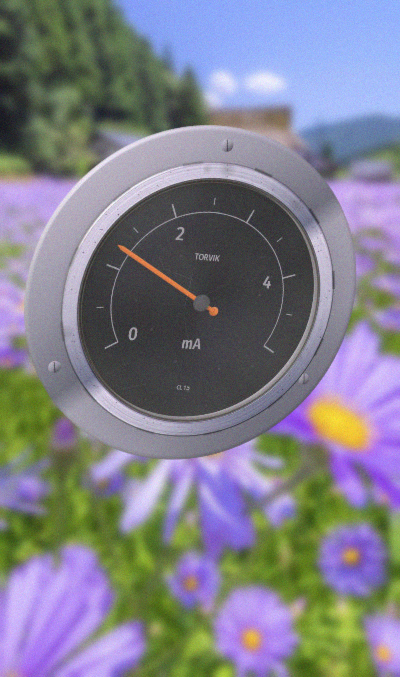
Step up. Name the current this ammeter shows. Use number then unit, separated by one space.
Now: 1.25 mA
